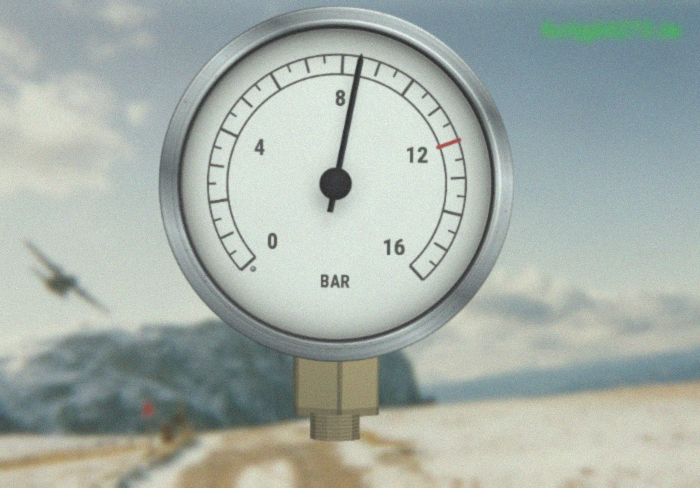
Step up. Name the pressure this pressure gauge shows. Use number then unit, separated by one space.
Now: 8.5 bar
